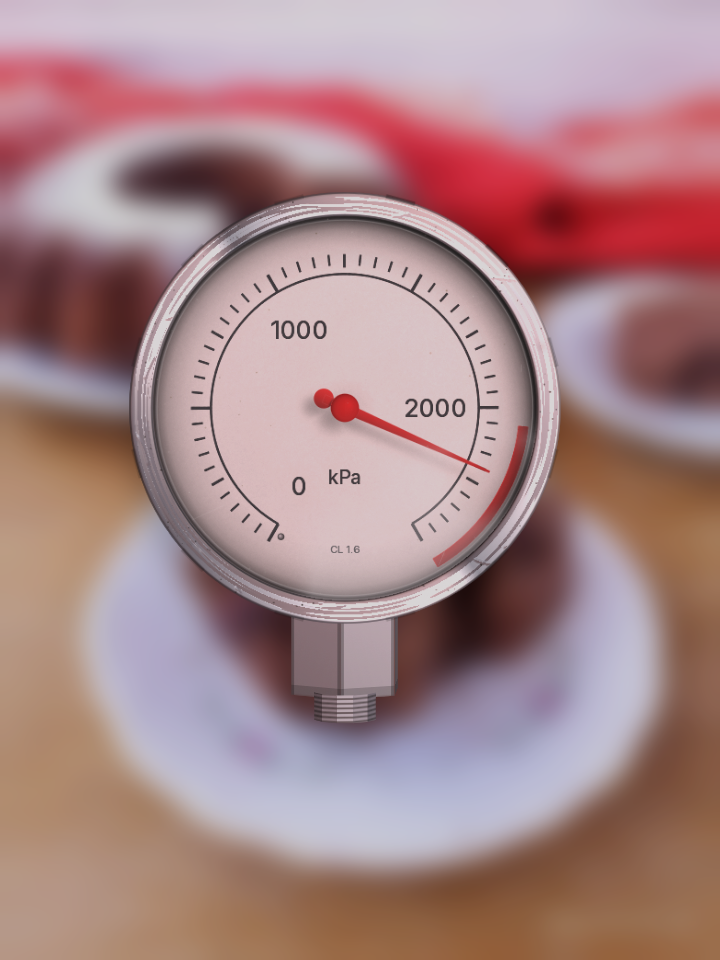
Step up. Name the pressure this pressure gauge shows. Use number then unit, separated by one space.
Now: 2200 kPa
